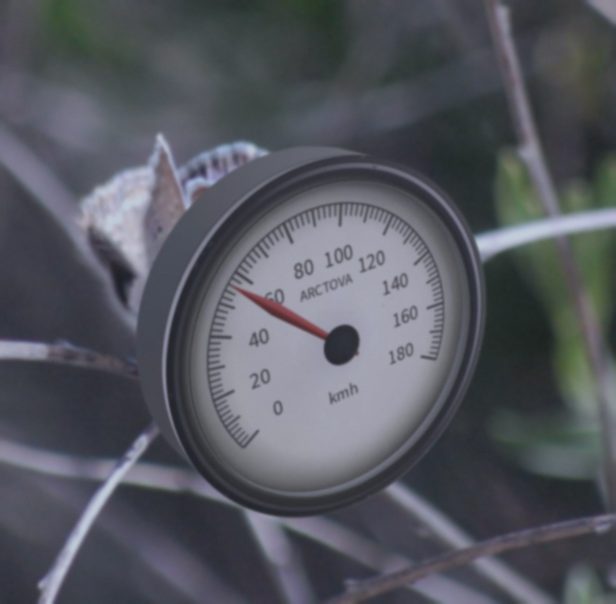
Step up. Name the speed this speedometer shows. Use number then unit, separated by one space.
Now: 56 km/h
